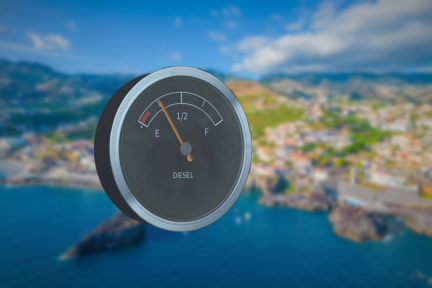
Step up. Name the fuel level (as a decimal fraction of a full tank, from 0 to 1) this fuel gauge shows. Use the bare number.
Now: 0.25
